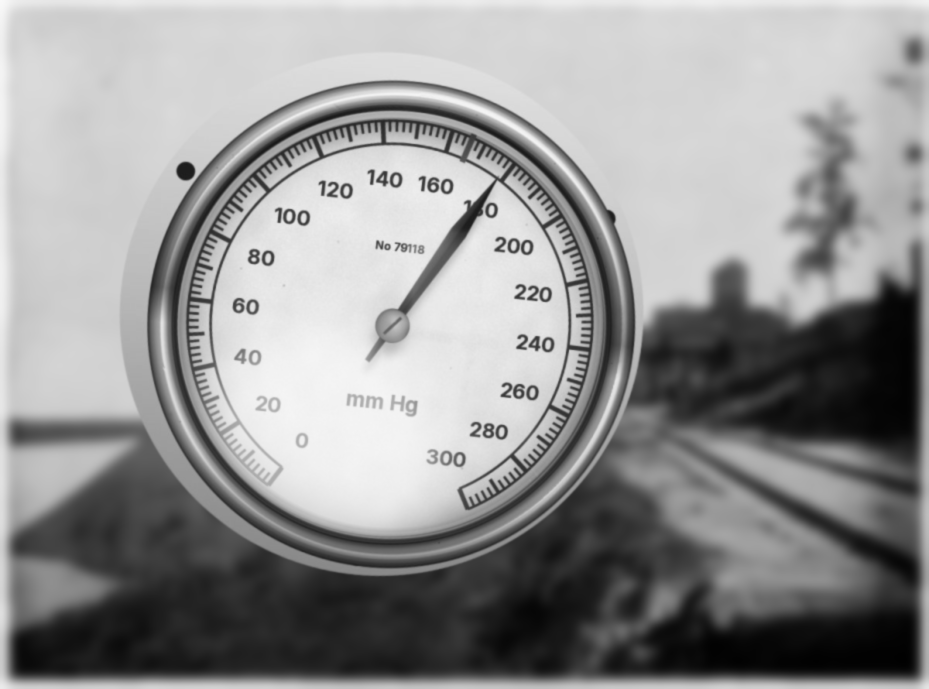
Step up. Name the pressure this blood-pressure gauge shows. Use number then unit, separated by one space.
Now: 178 mmHg
